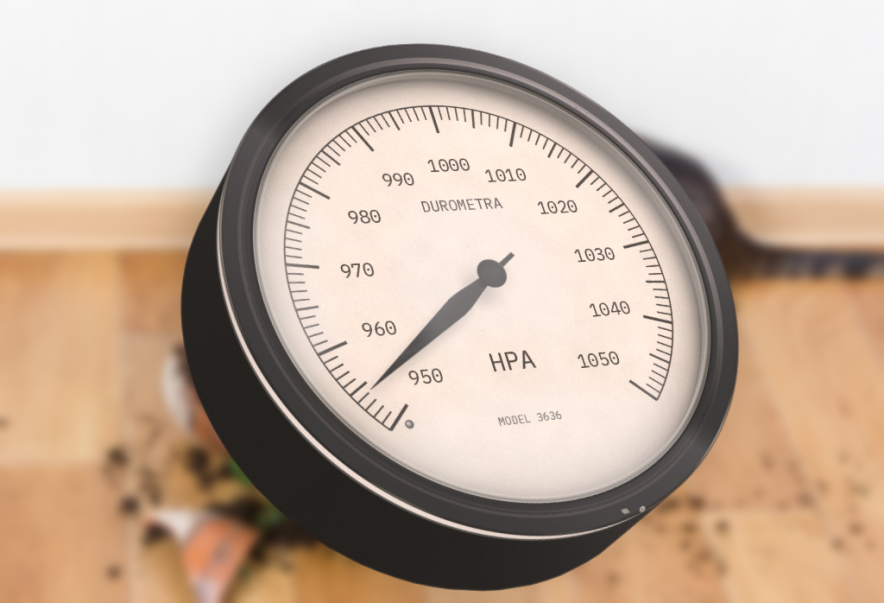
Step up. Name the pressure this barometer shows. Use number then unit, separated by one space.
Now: 954 hPa
